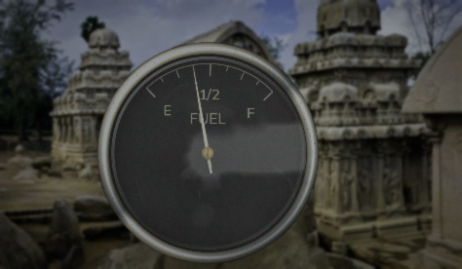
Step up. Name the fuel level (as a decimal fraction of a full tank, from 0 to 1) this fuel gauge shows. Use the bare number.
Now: 0.375
